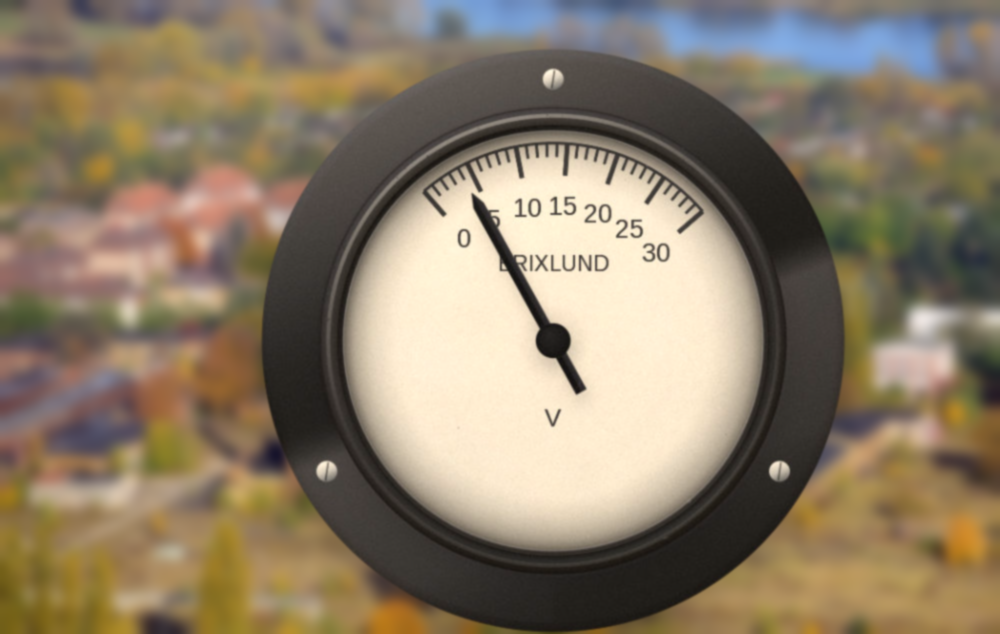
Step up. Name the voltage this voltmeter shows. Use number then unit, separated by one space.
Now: 4 V
